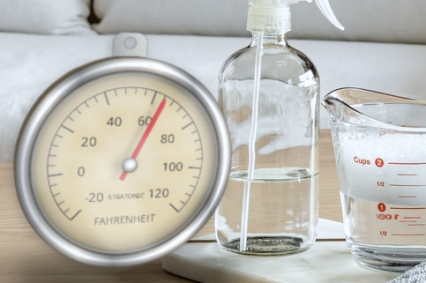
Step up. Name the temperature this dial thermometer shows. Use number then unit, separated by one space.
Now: 64 °F
